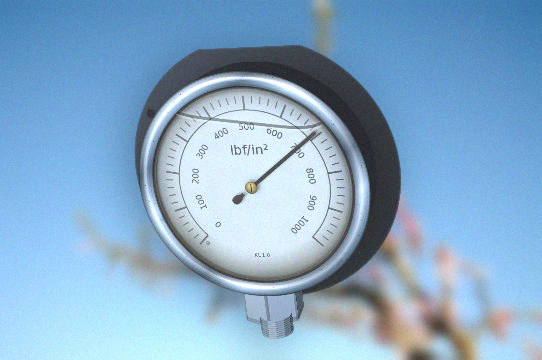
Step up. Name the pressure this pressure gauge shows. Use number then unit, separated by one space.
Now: 690 psi
